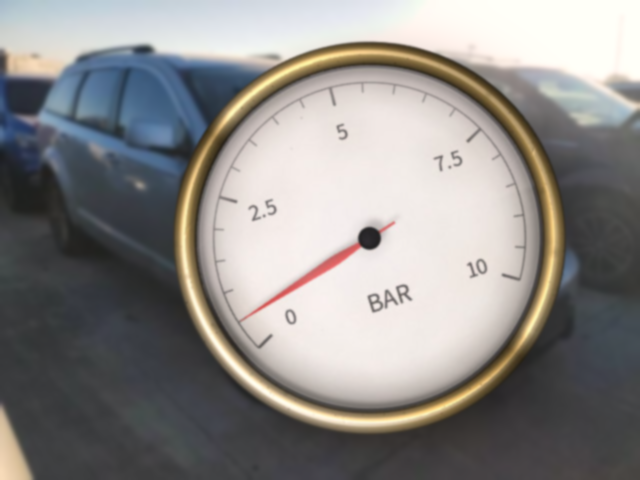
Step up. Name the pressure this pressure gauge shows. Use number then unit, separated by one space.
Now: 0.5 bar
